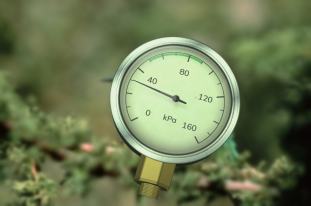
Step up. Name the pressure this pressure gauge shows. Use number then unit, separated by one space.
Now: 30 kPa
